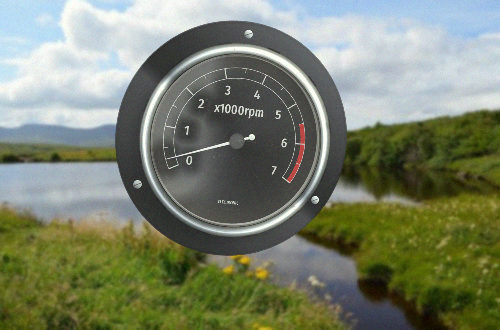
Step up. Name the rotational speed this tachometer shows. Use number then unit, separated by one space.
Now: 250 rpm
